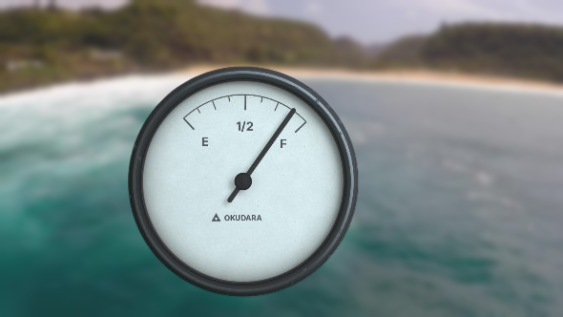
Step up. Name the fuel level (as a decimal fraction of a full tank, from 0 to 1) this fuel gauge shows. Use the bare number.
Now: 0.875
